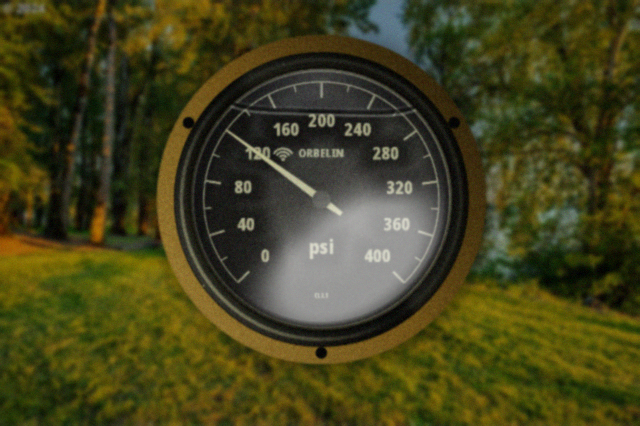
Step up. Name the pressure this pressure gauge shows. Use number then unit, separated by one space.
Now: 120 psi
